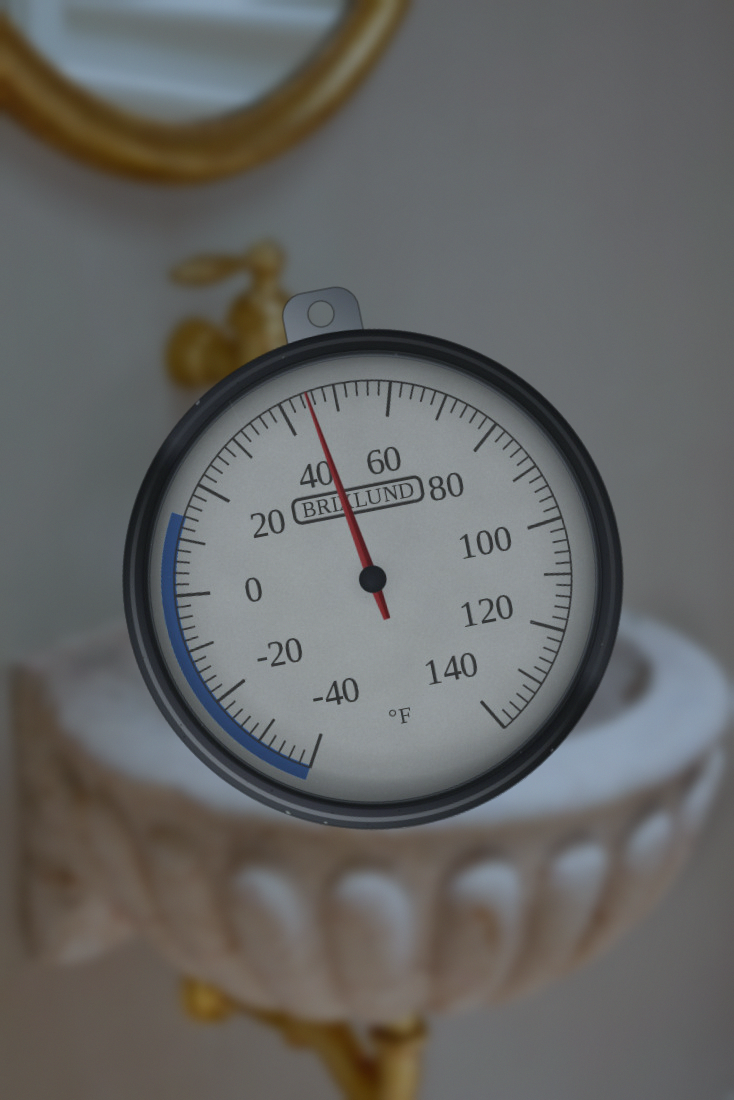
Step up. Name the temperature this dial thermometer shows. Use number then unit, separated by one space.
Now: 45 °F
